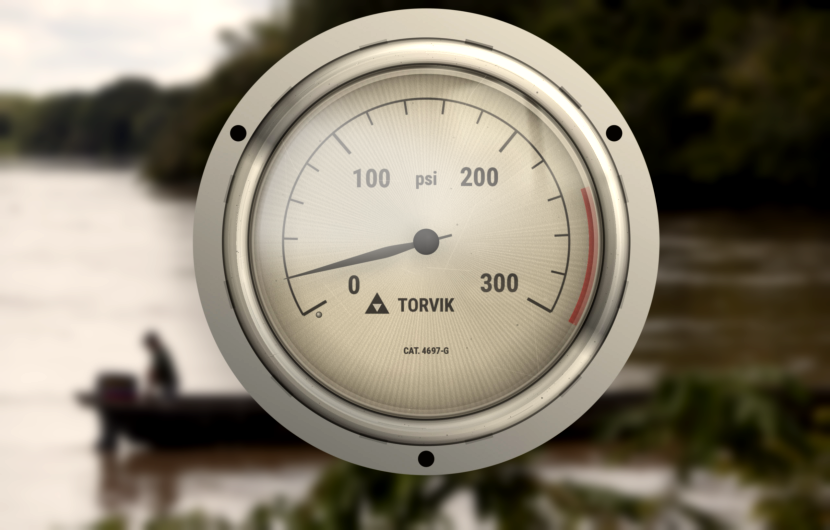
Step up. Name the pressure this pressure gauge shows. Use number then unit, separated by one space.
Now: 20 psi
